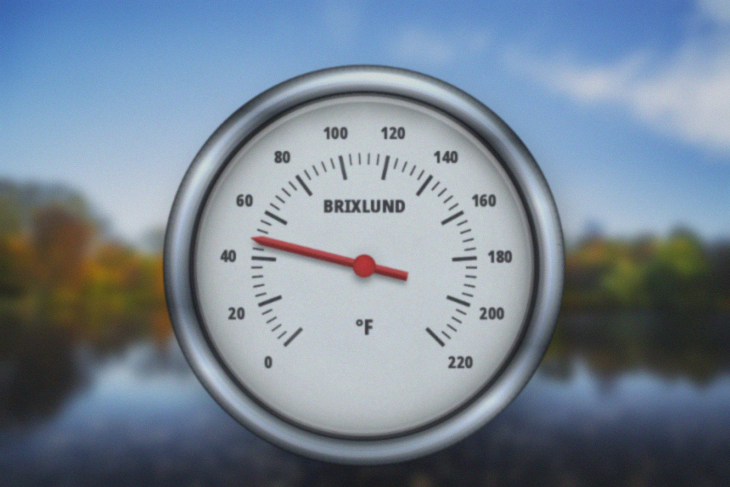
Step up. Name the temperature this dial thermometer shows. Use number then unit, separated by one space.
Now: 48 °F
